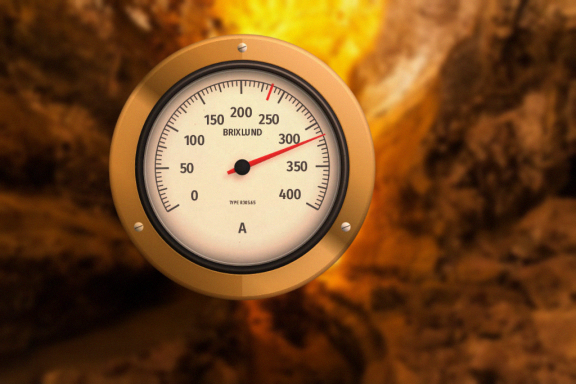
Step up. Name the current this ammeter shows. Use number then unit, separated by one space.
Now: 315 A
